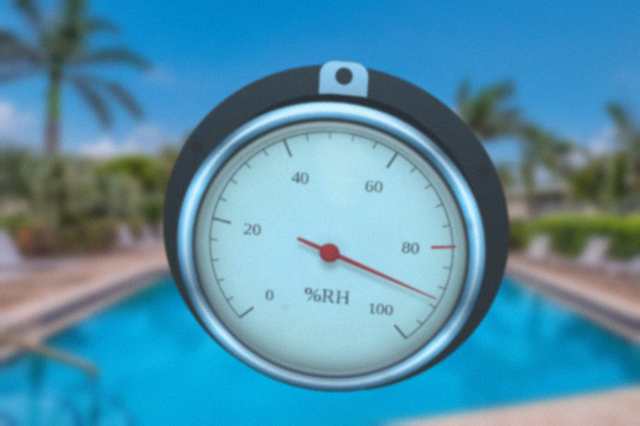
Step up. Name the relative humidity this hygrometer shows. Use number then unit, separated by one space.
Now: 90 %
